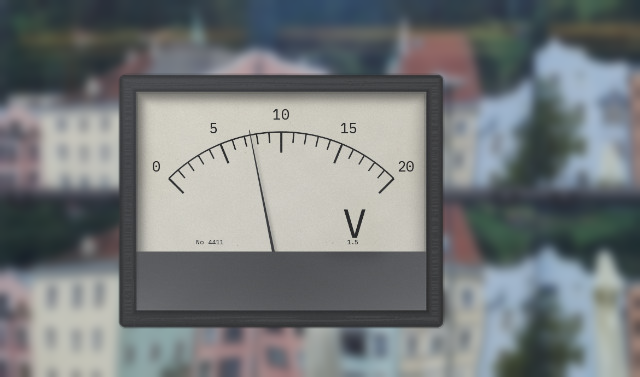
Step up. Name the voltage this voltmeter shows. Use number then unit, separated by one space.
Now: 7.5 V
